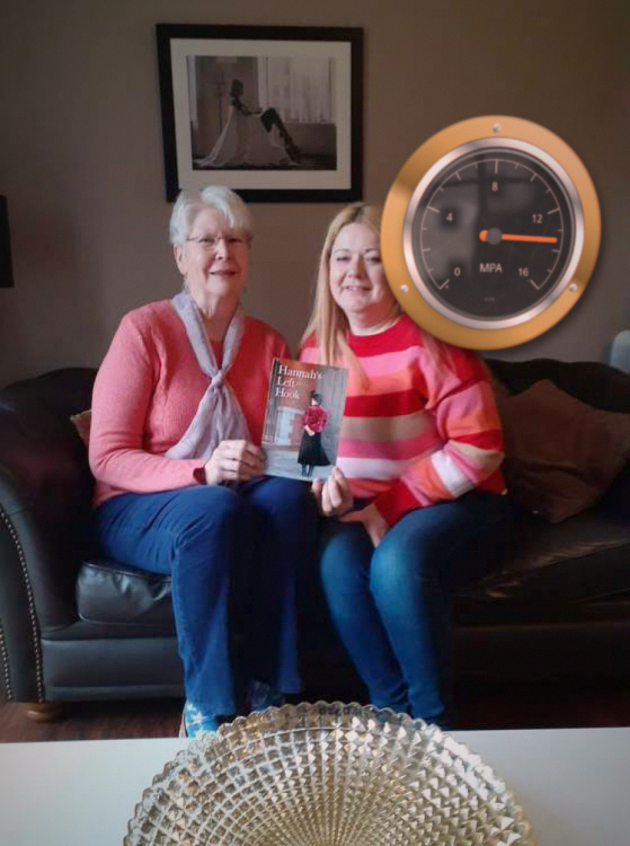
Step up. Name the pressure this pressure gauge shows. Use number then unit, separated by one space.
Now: 13.5 MPa
